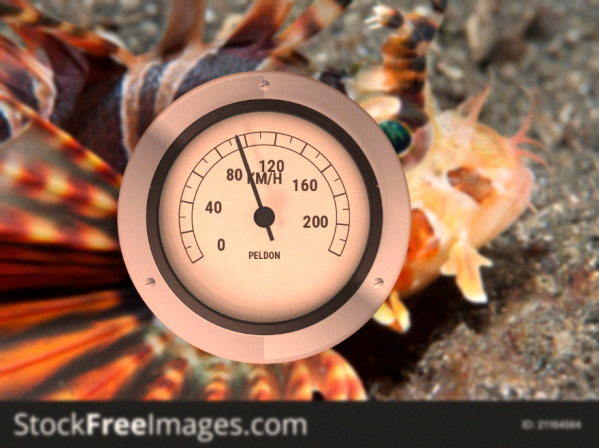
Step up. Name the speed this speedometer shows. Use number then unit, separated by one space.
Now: 95 km/h
